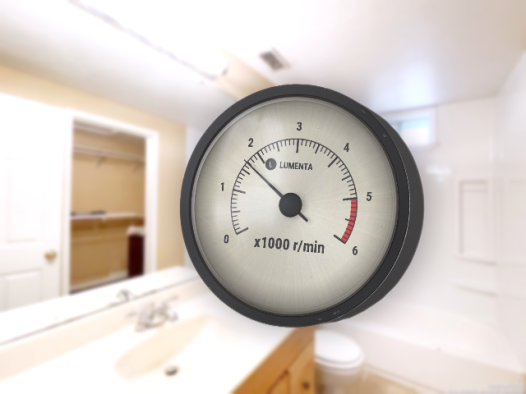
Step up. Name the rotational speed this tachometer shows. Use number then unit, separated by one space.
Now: 1700 rpm
